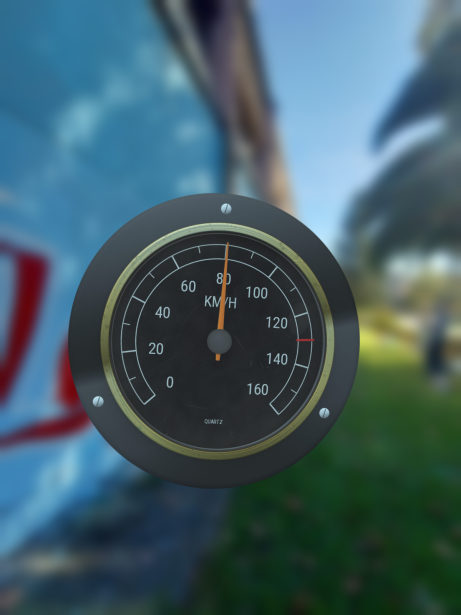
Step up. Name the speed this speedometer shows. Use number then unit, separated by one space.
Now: 80 km/h
